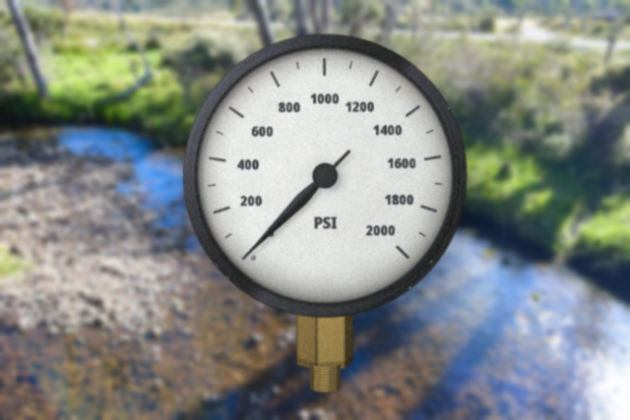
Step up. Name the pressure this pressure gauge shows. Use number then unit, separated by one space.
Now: 0 psi
